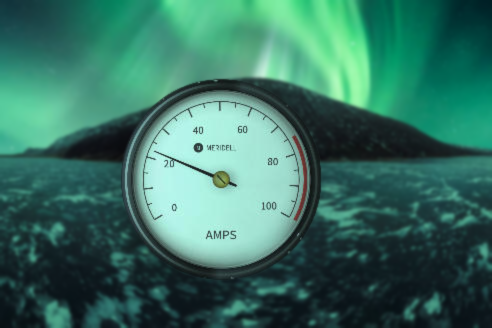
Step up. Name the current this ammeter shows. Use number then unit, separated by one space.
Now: 22.5 A
